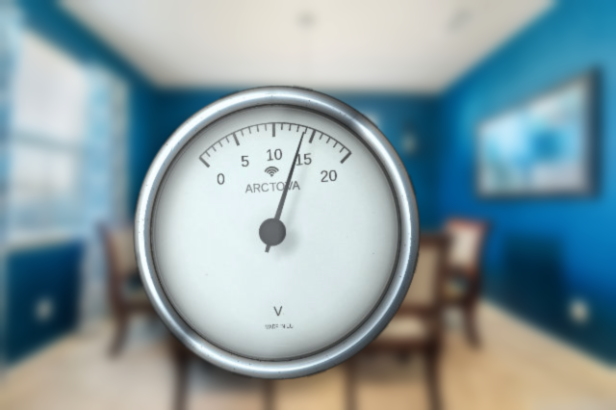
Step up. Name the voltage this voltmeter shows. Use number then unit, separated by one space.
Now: 14 V
